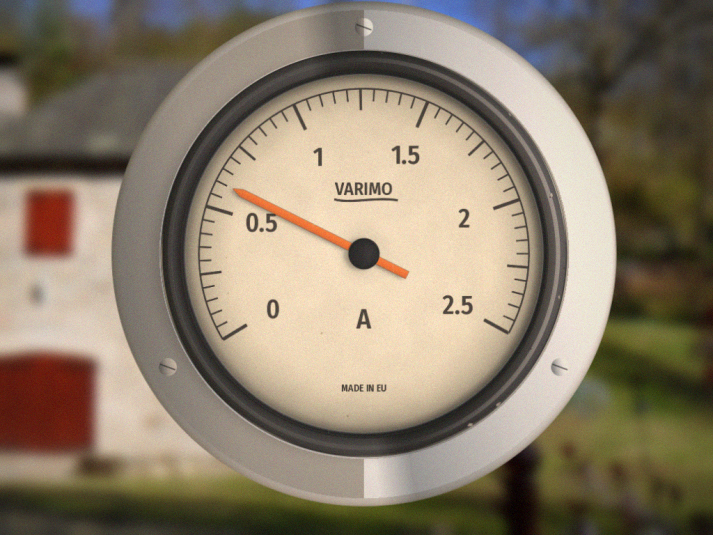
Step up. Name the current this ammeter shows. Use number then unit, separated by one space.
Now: 0.6 A
